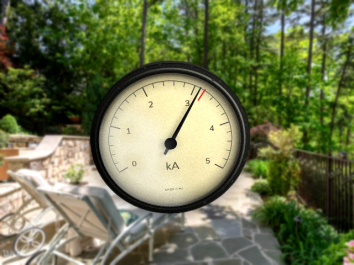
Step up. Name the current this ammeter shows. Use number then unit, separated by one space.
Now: 3.1 kA
